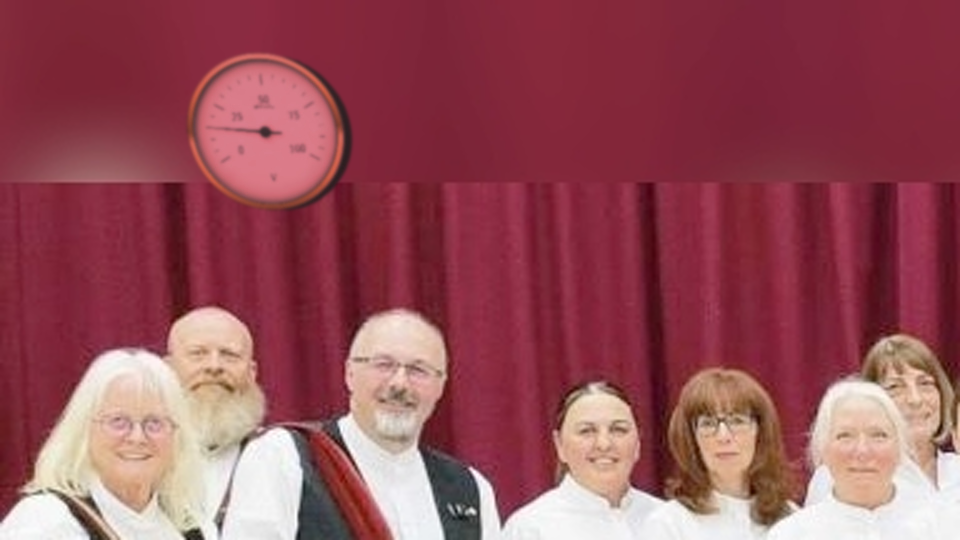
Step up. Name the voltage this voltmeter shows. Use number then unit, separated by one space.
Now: 15 V
